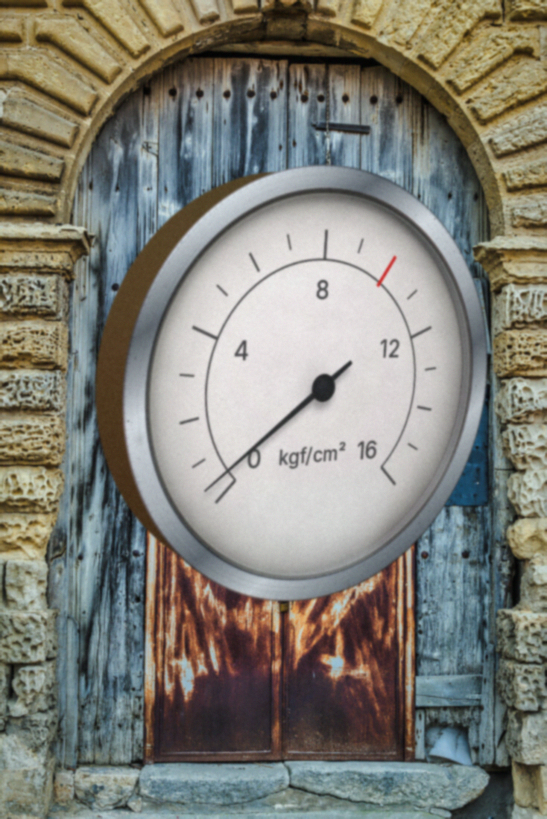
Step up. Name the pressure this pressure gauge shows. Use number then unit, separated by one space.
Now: 0.5 kg/cm²
